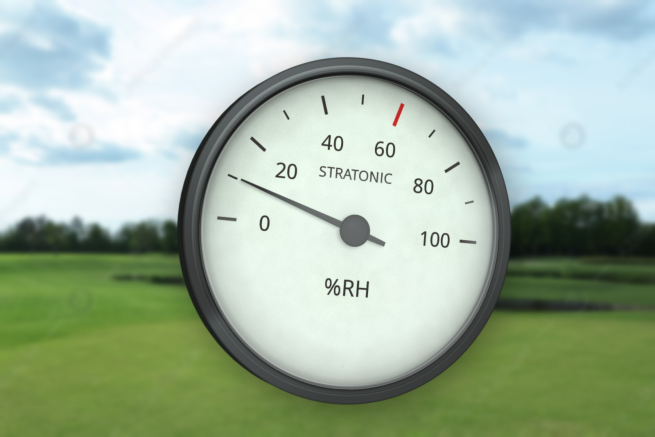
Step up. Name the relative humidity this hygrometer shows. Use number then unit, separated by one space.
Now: 10 %
